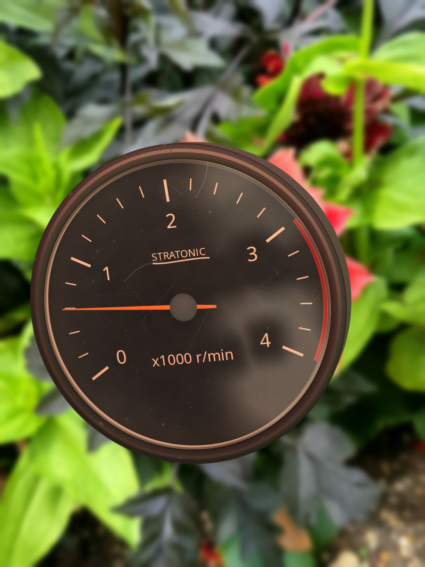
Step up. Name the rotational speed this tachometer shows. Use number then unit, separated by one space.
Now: 600 rpm
